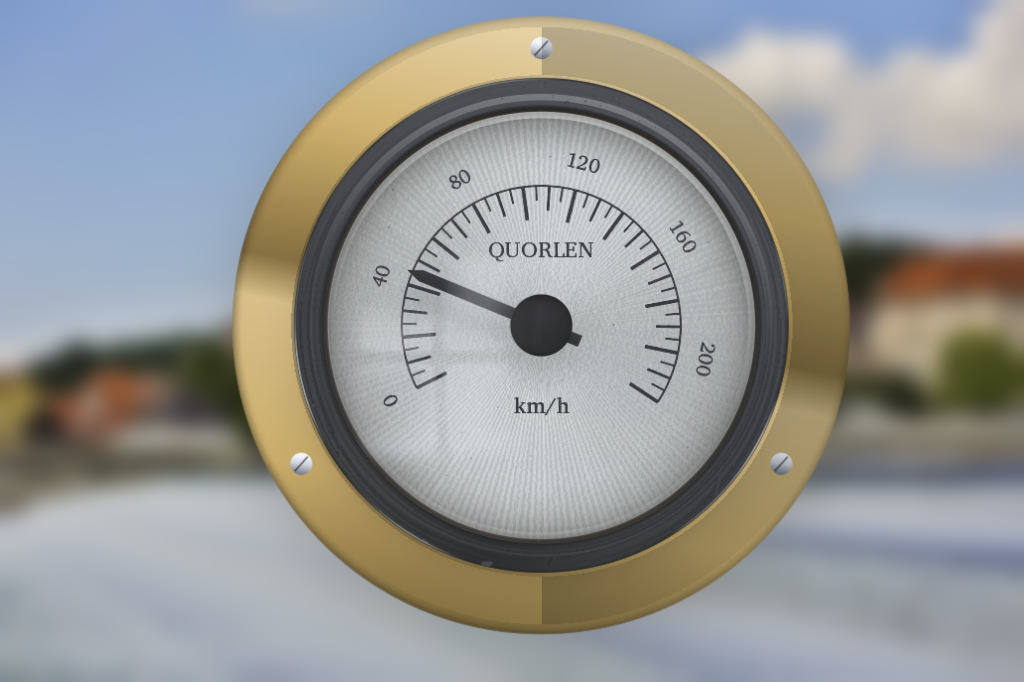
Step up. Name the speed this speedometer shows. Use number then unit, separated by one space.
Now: 45 km/h
